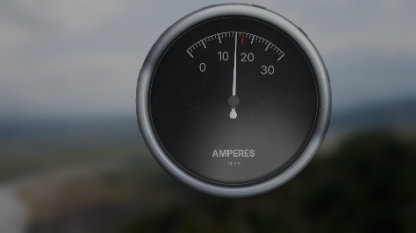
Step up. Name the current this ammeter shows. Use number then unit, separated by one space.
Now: 15 A
